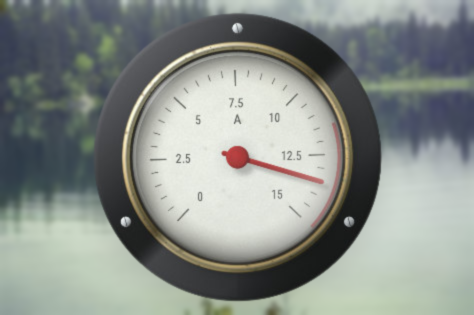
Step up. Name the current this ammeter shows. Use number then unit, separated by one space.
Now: 13.5 A
